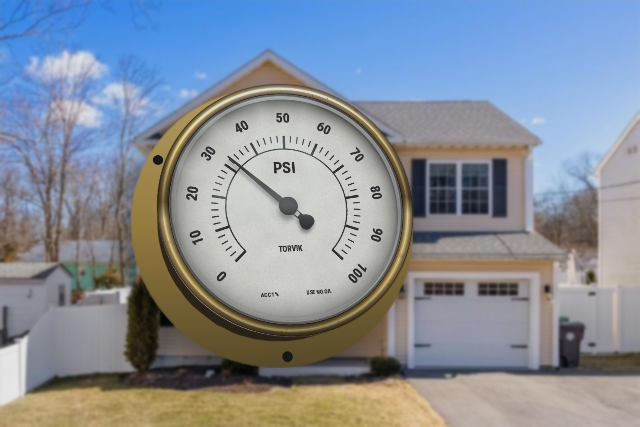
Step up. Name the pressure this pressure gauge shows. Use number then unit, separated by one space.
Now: 32 psi
